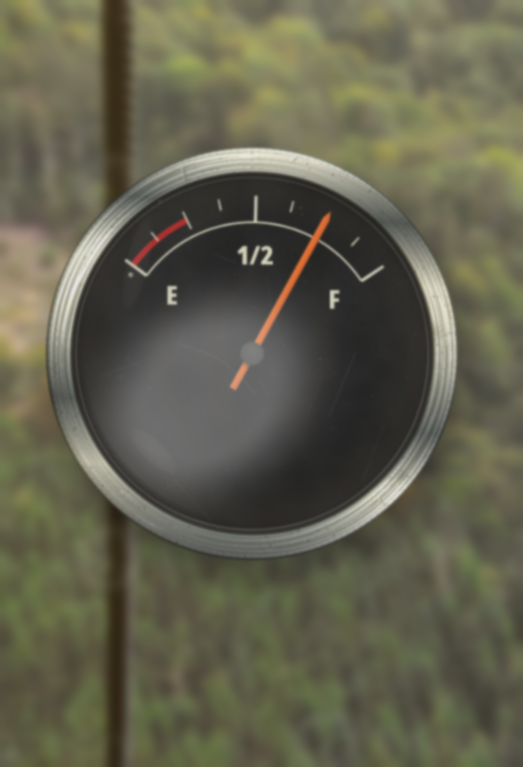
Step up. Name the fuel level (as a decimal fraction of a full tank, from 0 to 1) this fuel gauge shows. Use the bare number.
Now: 0.75
